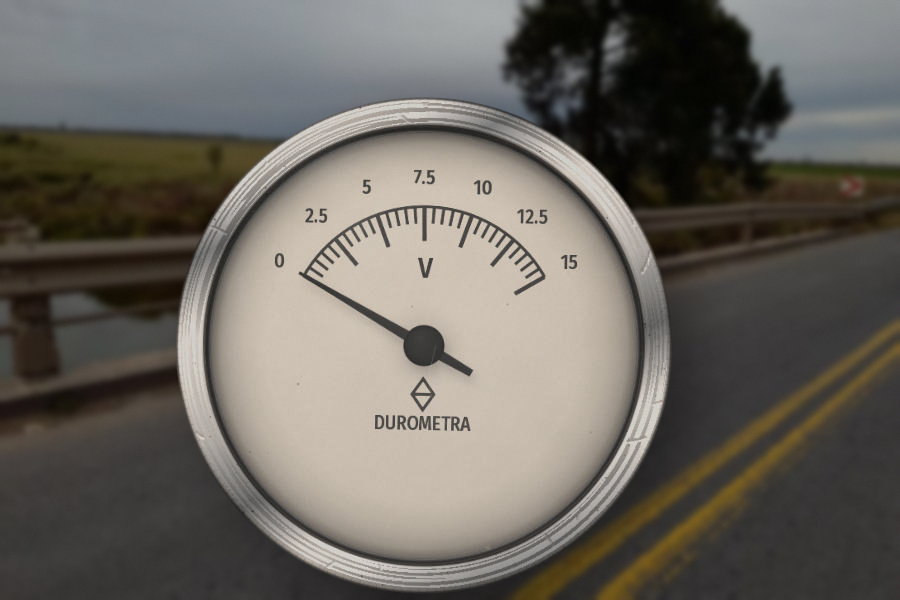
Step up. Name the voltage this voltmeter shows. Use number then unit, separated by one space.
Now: 0 V
